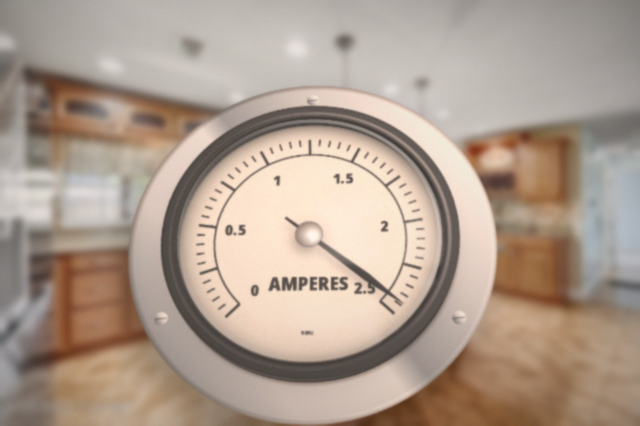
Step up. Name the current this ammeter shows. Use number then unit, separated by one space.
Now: 2.45 A
